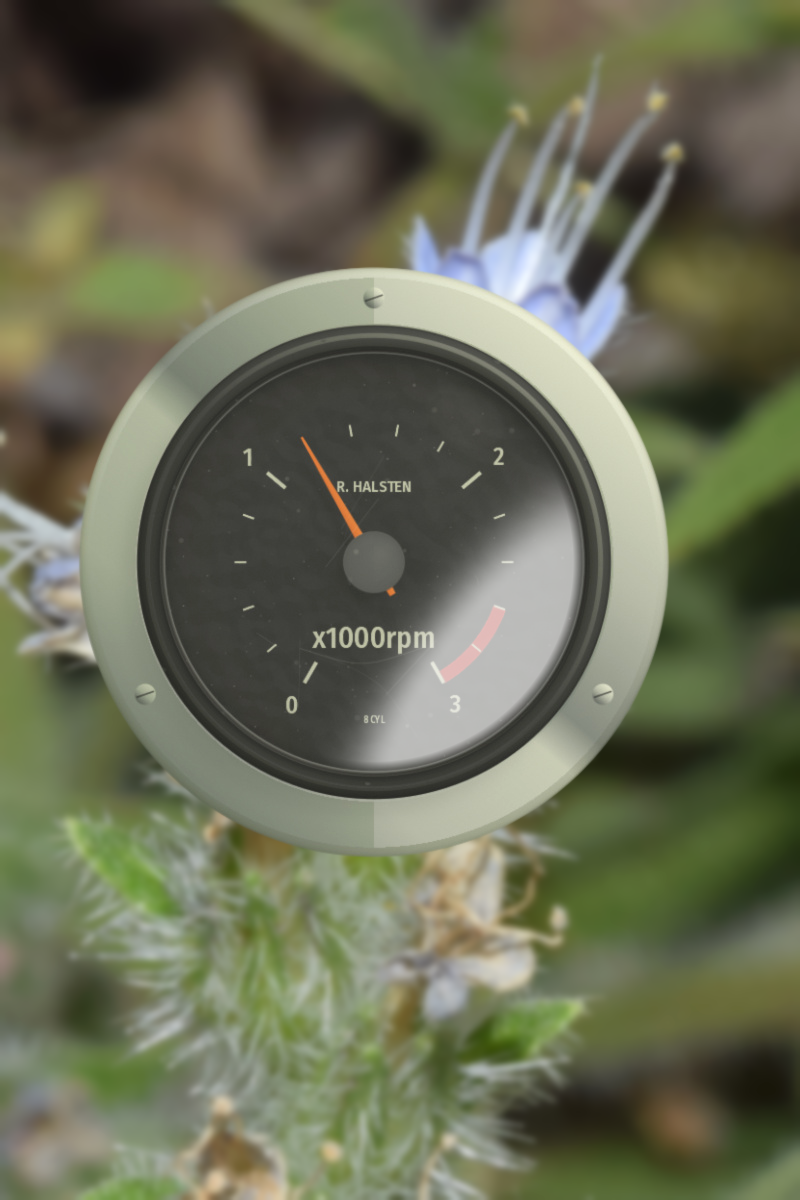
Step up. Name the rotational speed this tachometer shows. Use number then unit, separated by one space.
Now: 1200 rpm
